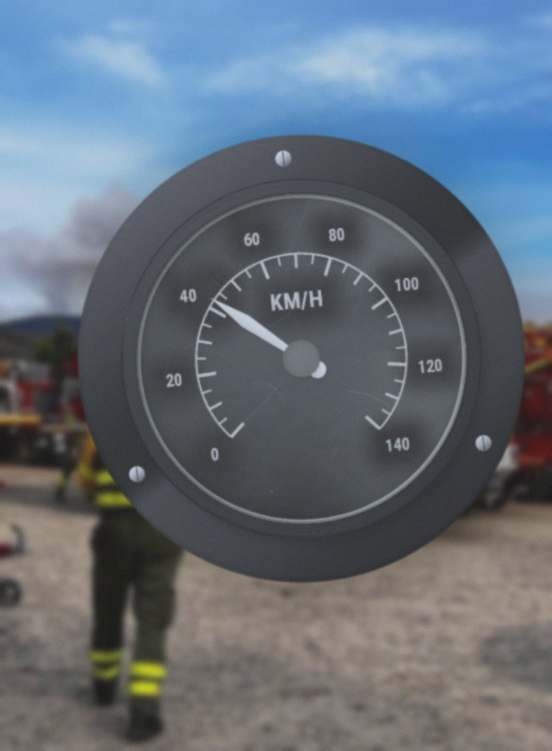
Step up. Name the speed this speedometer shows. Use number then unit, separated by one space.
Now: 42.5 km/h
